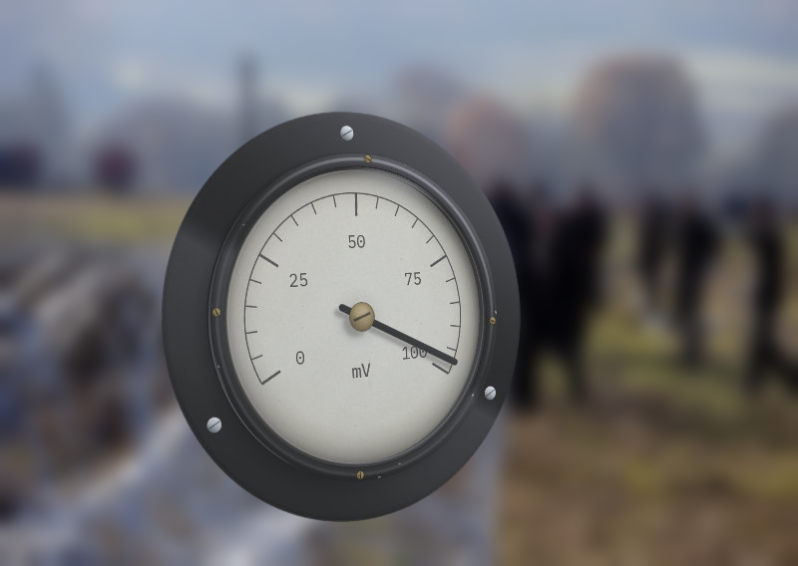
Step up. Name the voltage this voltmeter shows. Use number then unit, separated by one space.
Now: 97.5 mV
